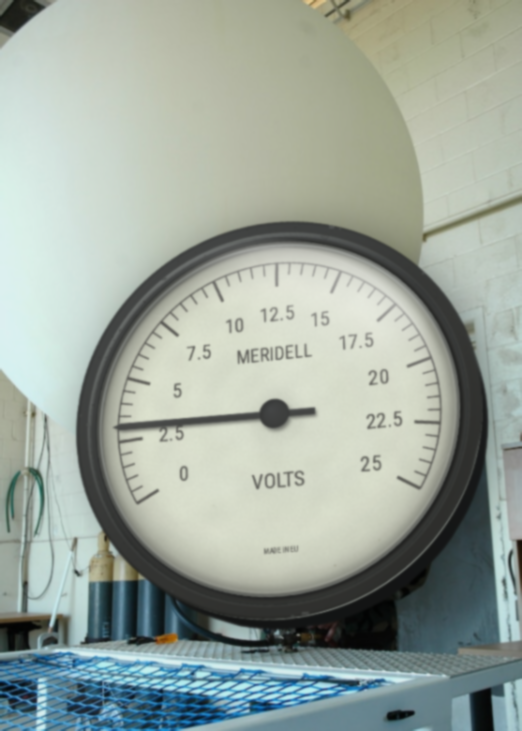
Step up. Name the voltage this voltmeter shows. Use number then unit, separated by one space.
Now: 3 V
